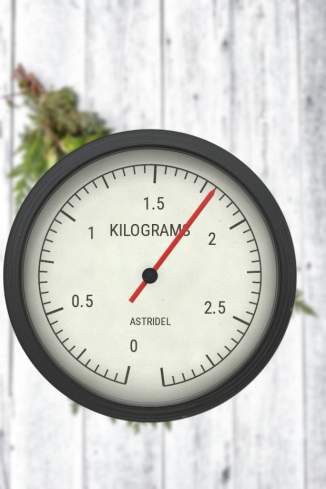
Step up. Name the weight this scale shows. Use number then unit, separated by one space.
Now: 1.8 kg
